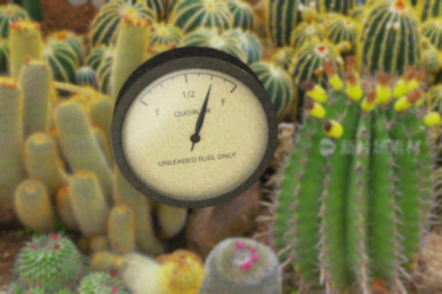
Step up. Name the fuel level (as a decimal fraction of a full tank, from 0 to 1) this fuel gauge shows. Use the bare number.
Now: 0.75
